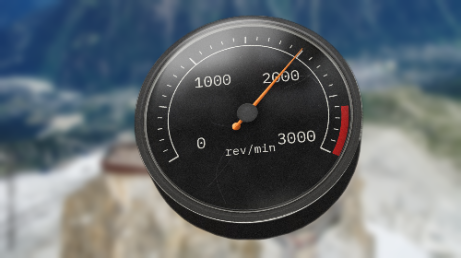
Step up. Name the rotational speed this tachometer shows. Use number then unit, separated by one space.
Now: 2000 rpm
